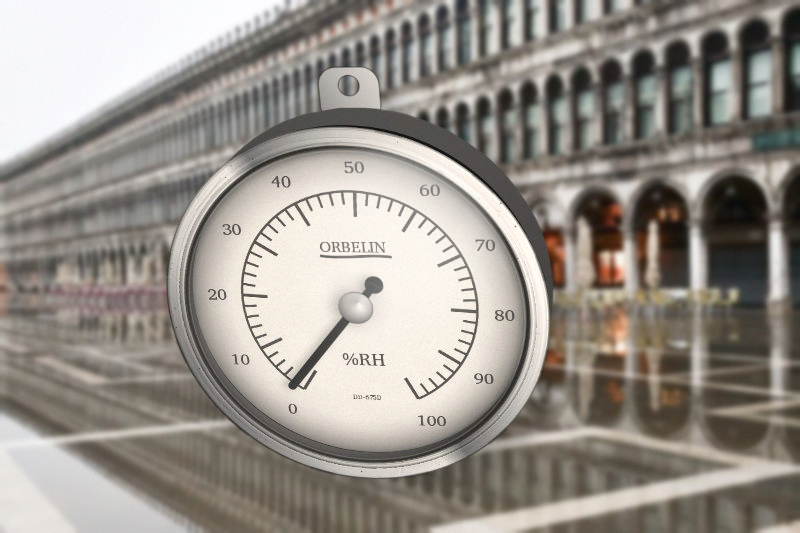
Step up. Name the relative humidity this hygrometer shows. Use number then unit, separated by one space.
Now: 2 %
